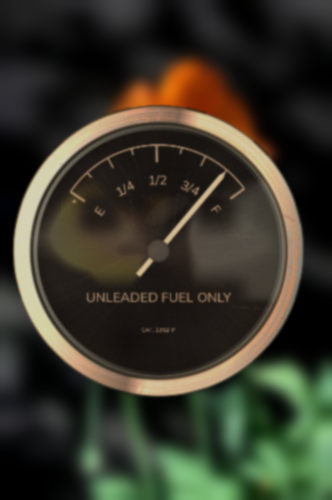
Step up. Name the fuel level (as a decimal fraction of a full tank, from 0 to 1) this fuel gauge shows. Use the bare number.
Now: 0.875
